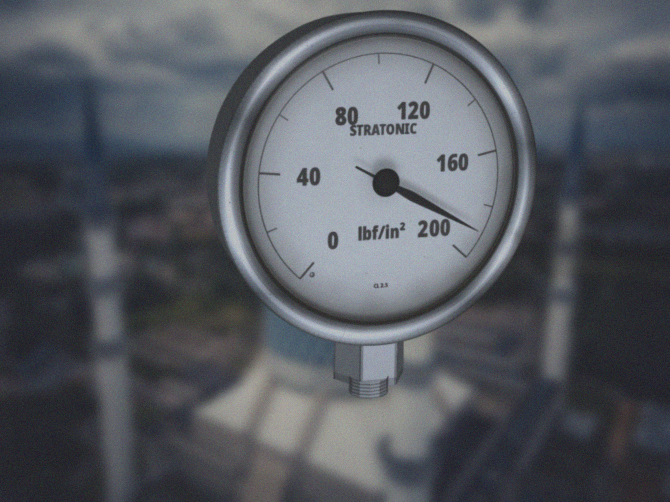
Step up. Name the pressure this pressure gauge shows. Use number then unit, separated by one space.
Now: 190 psi
